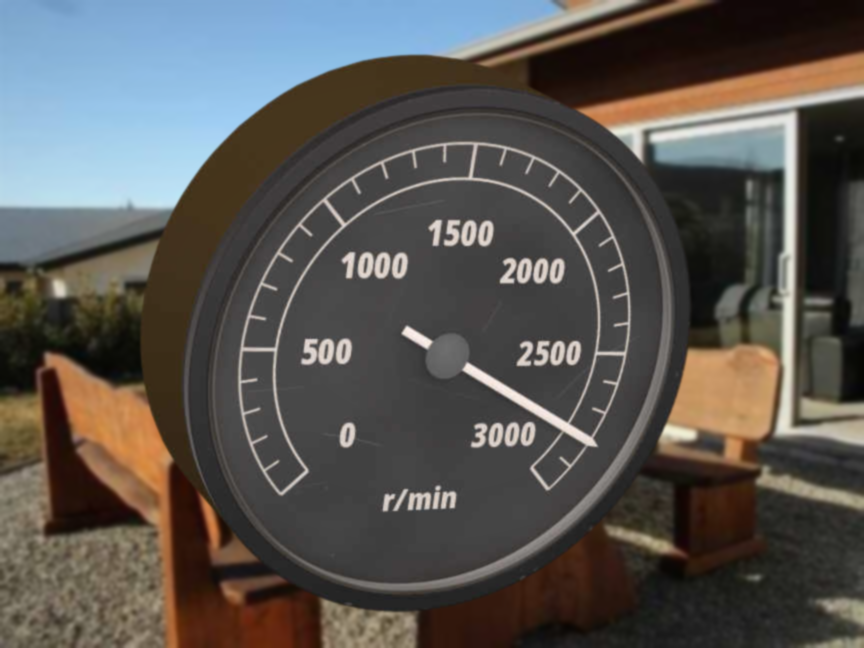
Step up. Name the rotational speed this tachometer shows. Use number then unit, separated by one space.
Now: 2800 rpm
